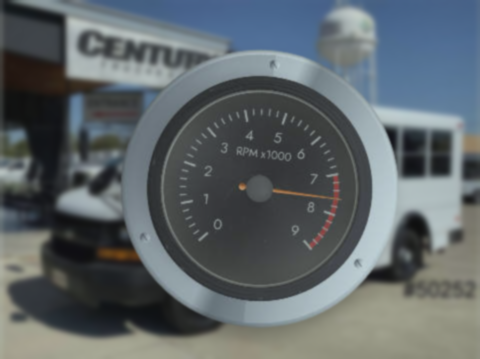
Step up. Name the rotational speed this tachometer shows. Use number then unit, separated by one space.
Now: 7600 rpm
